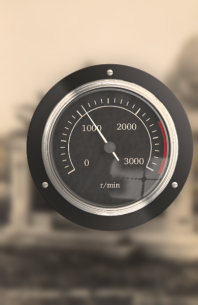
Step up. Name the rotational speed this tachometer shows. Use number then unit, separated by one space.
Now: 1100 rpm
